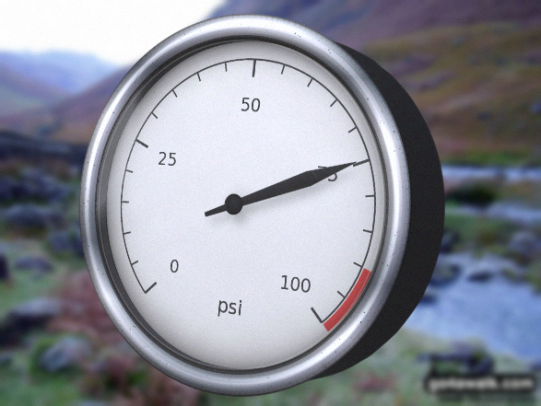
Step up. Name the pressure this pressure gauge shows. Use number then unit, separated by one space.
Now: 75 psi
